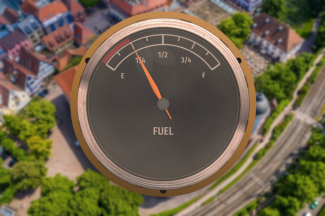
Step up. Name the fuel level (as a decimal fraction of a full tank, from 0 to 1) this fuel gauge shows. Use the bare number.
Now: 0.25
